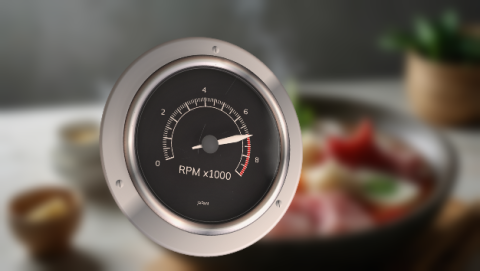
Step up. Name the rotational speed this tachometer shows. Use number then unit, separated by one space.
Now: 7000 rpm
